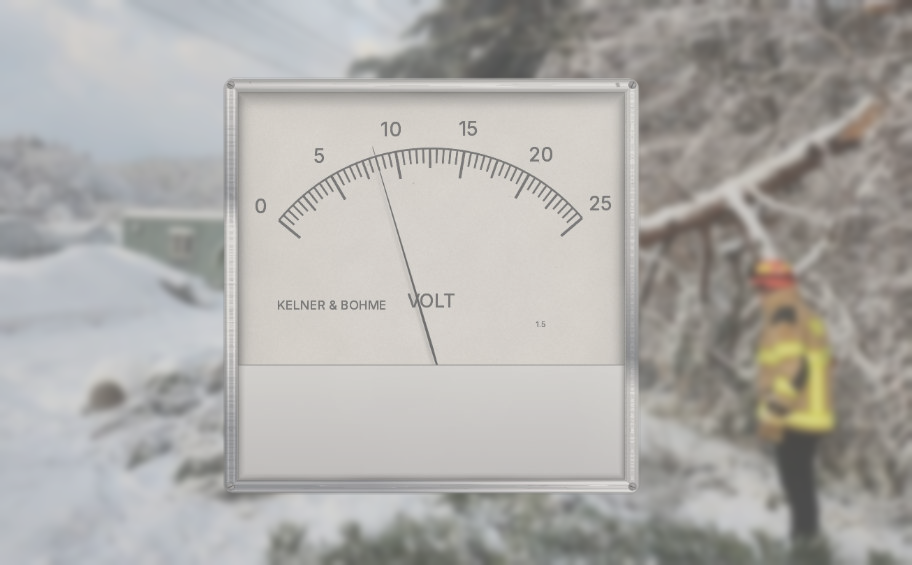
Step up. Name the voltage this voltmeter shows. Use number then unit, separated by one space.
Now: 8.5 V
